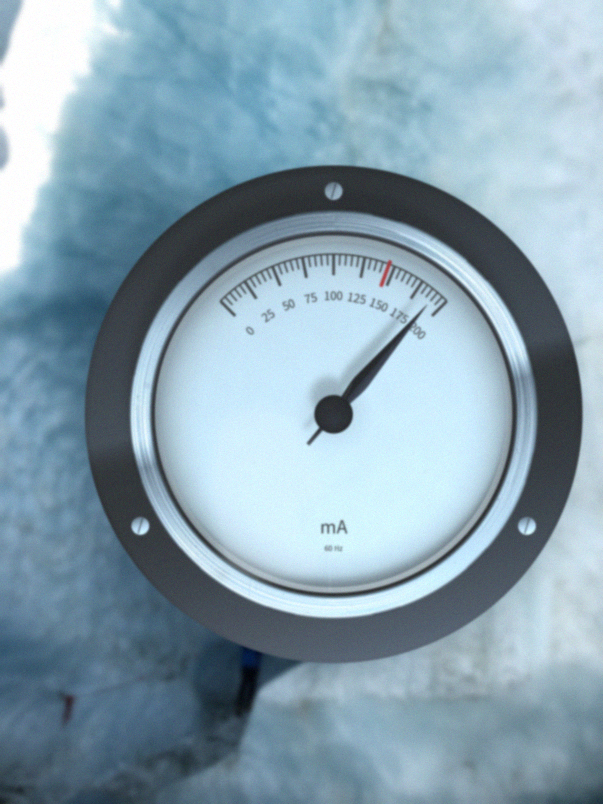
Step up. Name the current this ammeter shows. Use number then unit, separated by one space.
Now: 190 mA
